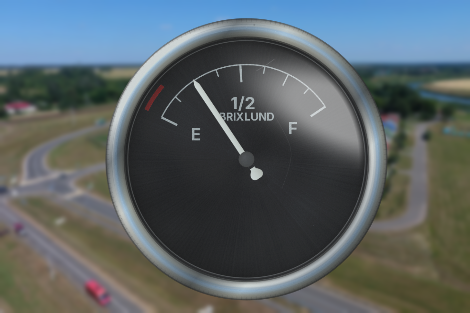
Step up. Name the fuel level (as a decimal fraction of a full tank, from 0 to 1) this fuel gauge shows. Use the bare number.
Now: 0.25
